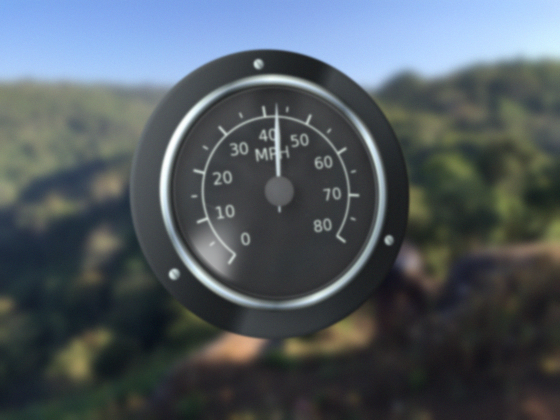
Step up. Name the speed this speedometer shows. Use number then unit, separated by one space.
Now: 42.5 mph
